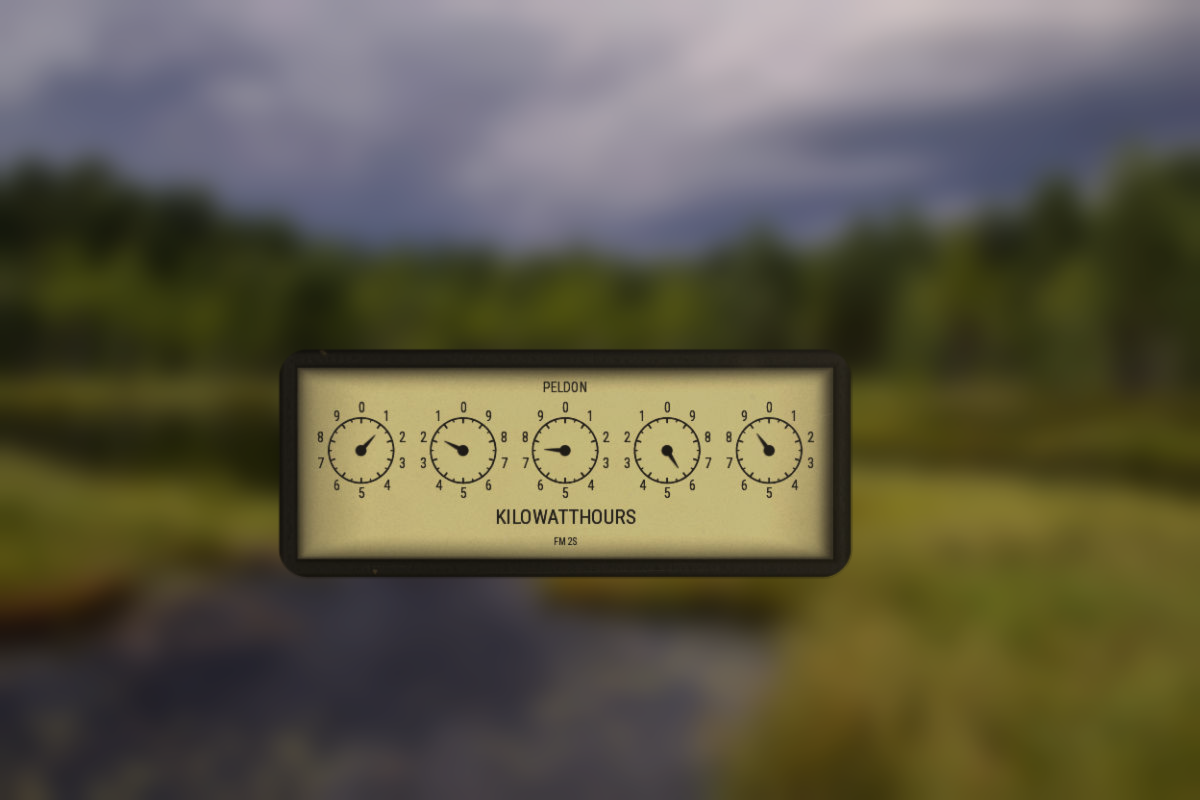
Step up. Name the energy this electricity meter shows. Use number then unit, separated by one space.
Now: 11759 kWh
